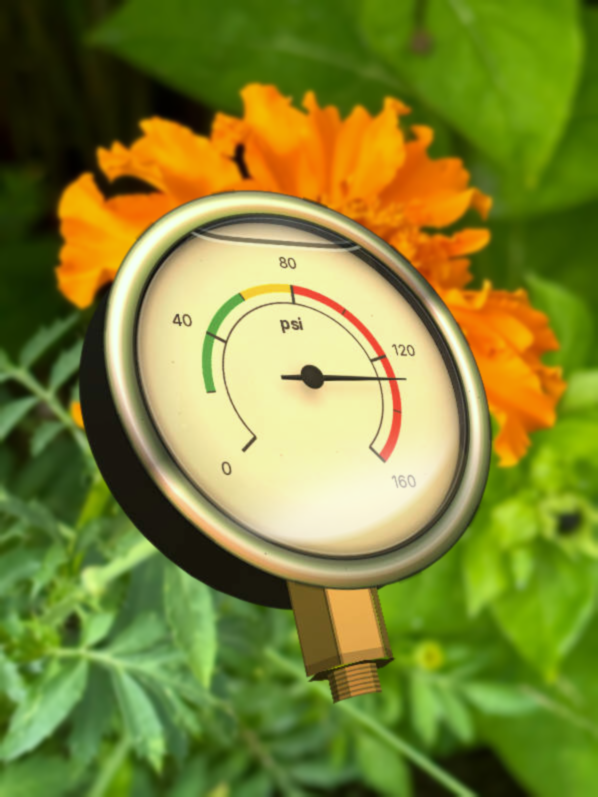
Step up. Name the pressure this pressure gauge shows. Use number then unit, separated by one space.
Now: 130 psi
